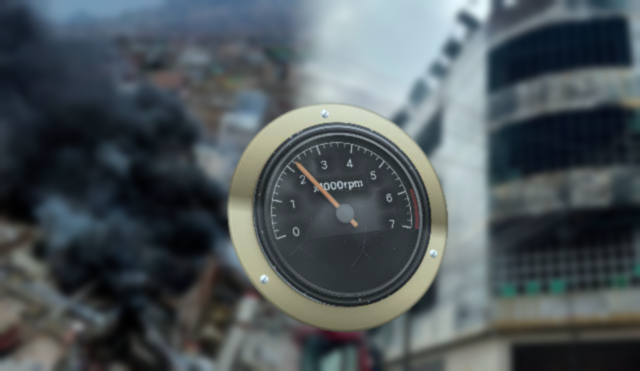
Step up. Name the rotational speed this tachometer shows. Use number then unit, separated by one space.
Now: 2200 rpm
